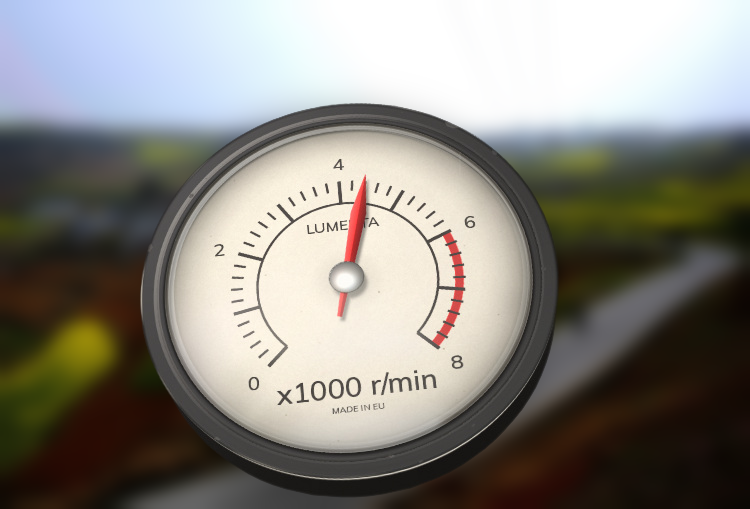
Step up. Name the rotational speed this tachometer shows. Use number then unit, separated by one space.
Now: 4400 rpm
